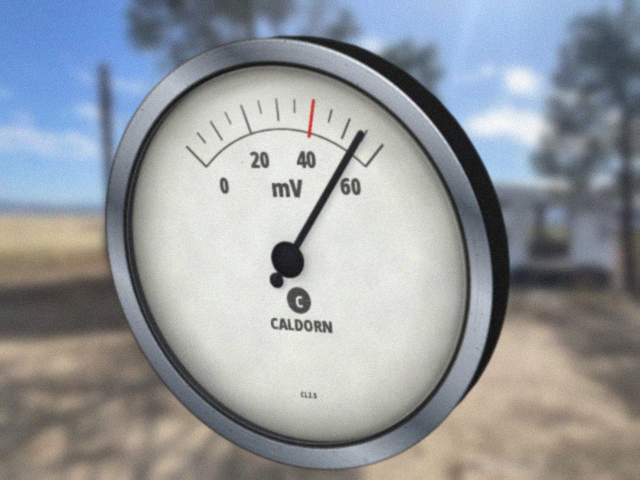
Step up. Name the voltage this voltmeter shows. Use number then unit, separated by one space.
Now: 55 mV
